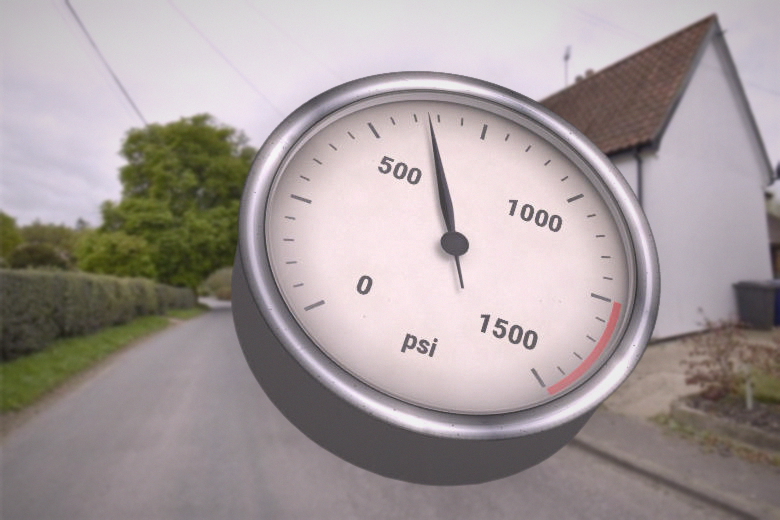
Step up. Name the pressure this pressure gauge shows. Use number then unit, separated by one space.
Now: 625 psi
